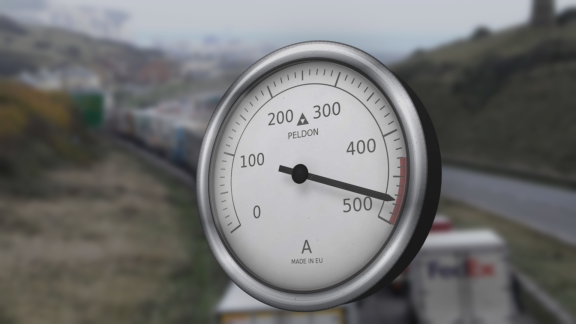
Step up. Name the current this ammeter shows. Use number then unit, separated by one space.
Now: 475 A
